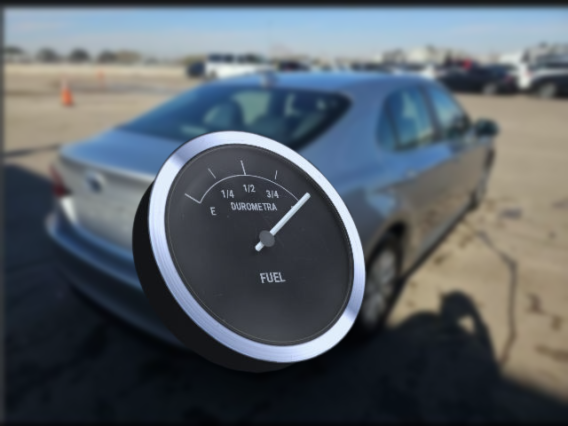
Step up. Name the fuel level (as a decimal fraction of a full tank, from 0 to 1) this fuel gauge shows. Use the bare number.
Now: 1
